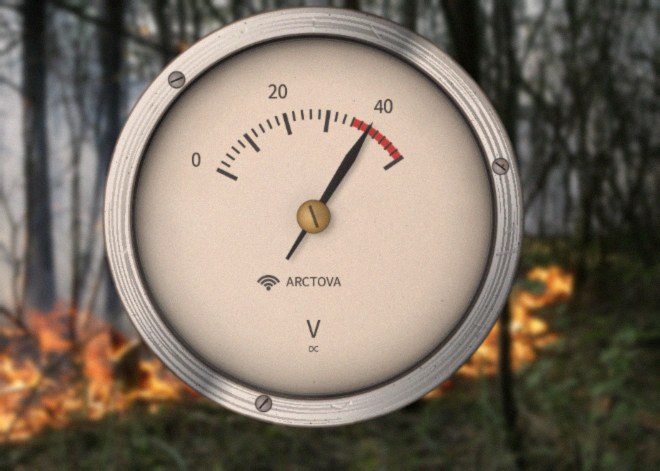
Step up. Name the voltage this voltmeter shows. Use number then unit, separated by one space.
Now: 40 V
